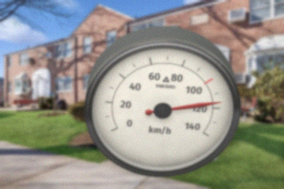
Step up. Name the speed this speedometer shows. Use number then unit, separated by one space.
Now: 115 km/h
